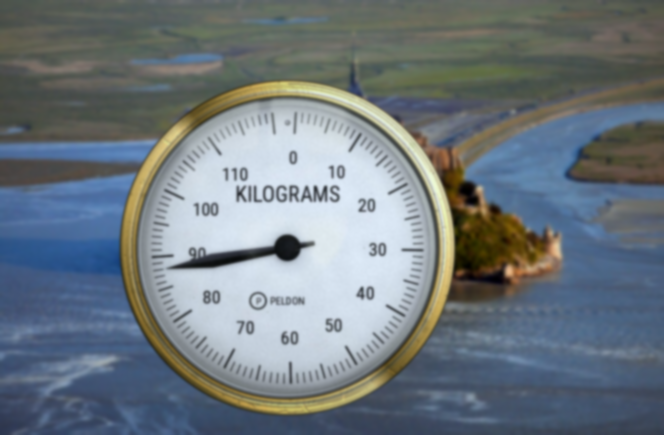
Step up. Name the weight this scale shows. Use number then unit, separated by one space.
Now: 88 kg
